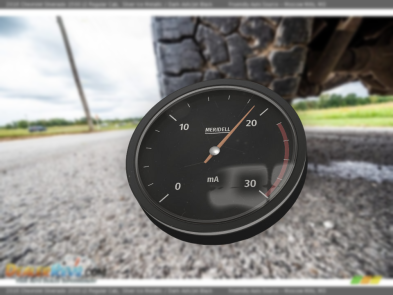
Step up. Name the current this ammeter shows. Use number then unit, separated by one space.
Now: 19 mA
